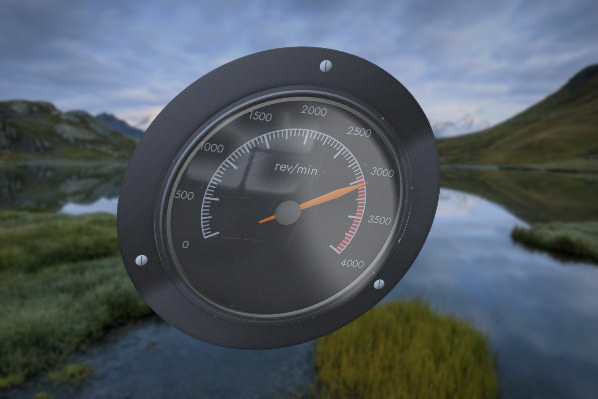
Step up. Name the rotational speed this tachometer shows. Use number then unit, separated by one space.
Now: 3000 rpm
